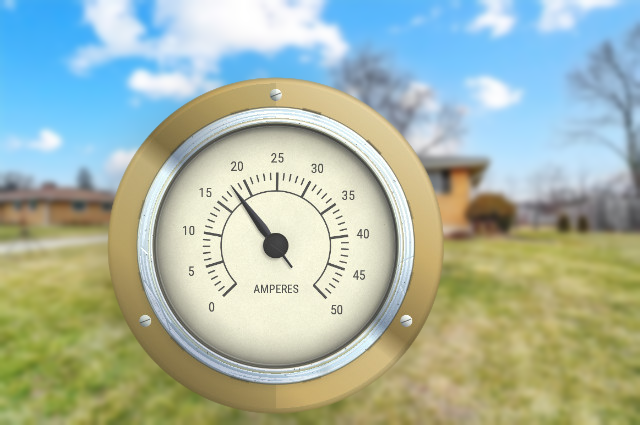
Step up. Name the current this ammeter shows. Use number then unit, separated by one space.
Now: 18 A
